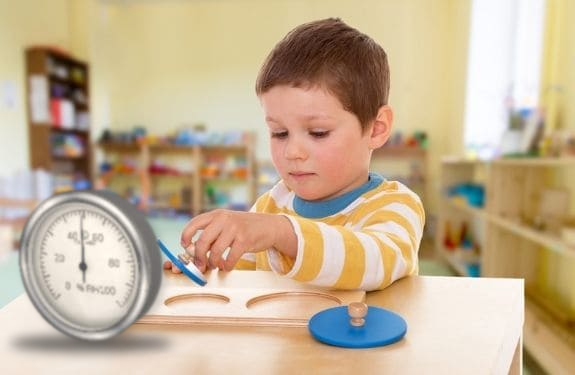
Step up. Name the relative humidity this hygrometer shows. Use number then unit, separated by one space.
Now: 50 %
